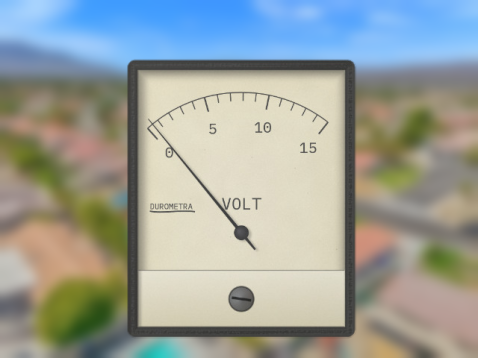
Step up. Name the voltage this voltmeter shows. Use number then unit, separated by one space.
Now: 0.5 V
